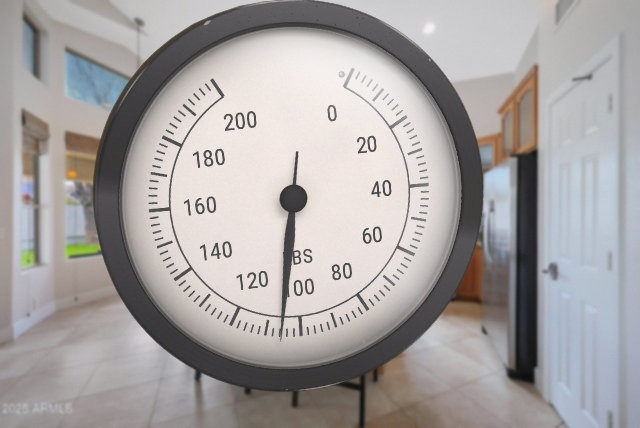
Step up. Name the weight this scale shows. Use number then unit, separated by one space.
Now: 106 lb
